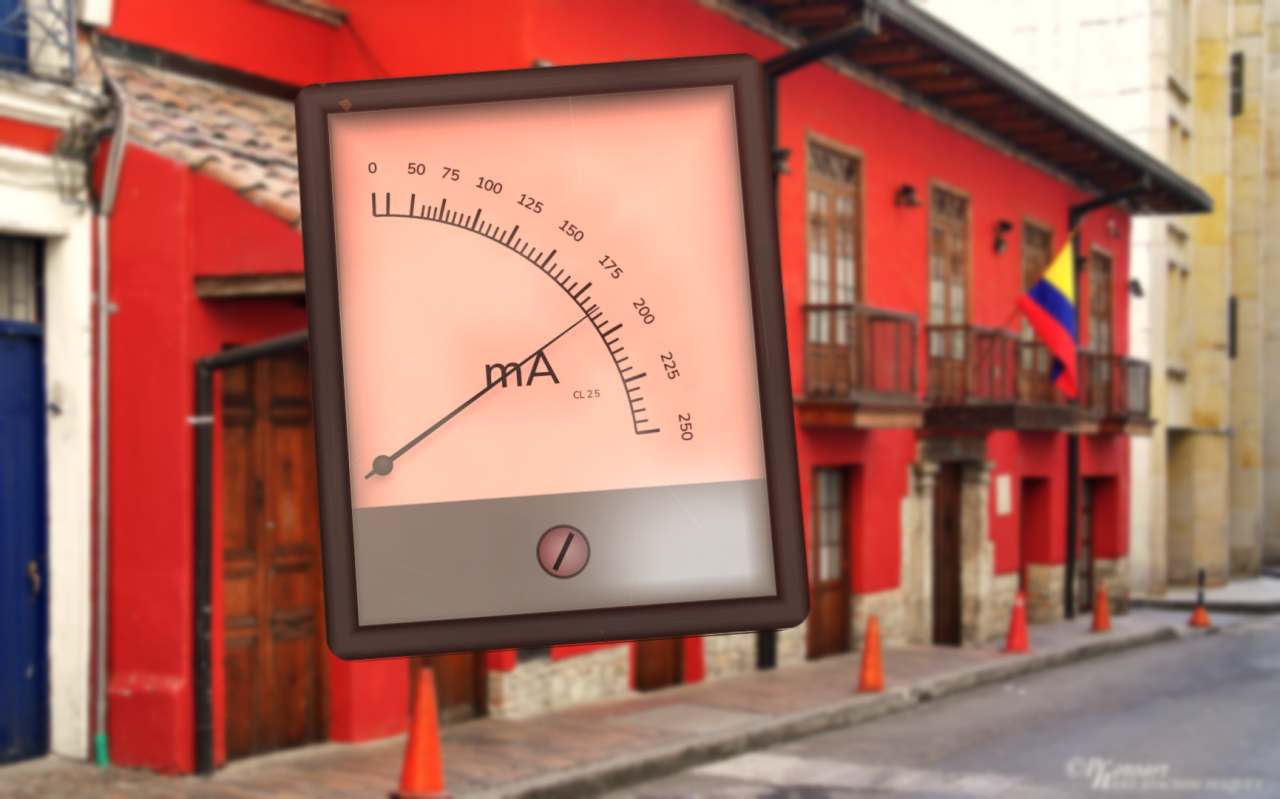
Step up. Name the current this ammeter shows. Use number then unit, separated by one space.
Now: 187.5 mA
